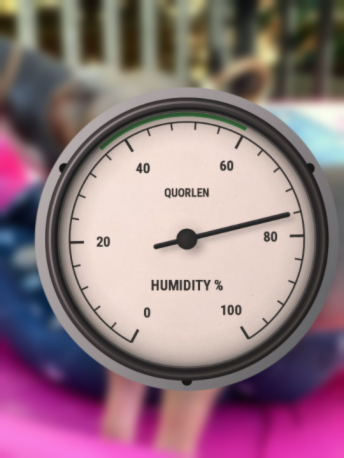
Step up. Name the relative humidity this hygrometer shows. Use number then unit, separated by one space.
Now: 76 %
